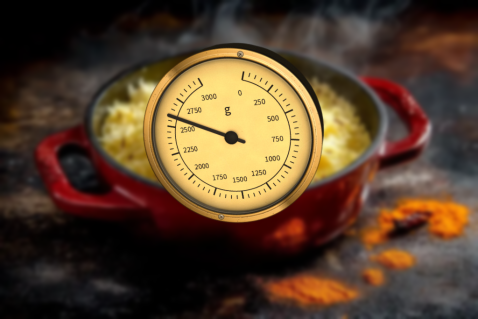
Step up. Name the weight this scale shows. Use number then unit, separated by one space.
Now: 2600 g
